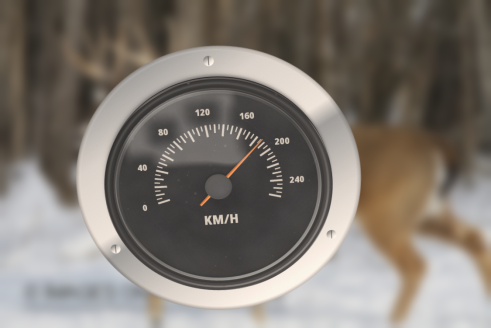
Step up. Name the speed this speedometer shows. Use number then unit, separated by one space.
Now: 185 km/h
